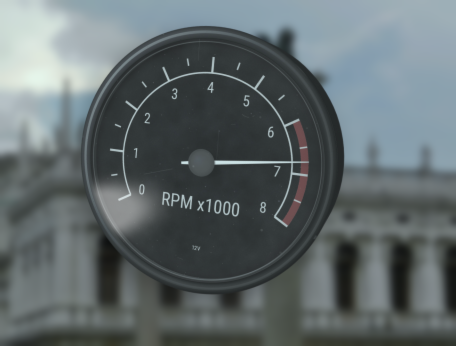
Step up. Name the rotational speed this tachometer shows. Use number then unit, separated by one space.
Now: 6750 rpm
